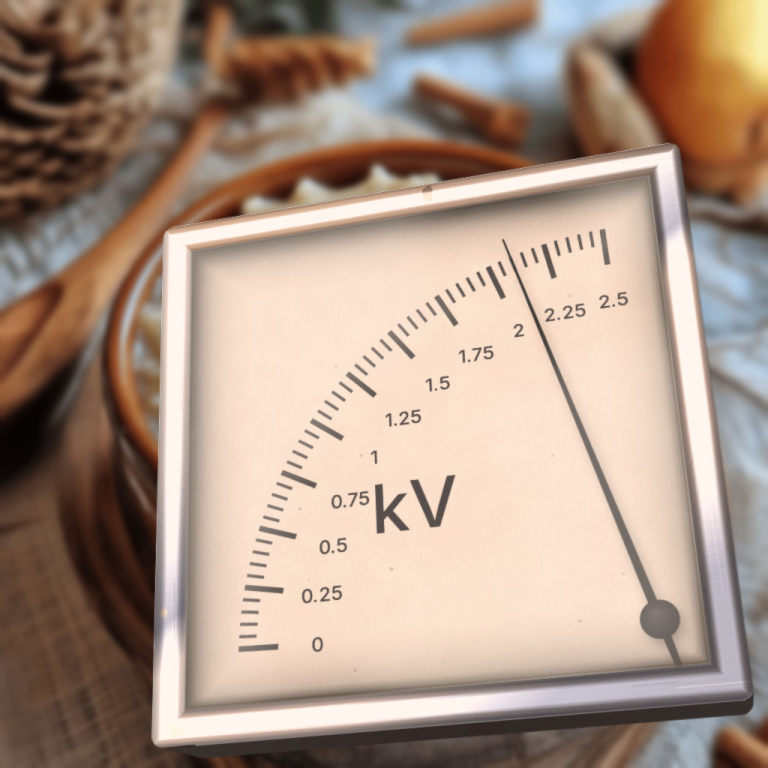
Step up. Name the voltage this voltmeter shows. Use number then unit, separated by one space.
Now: 2.1 kV
